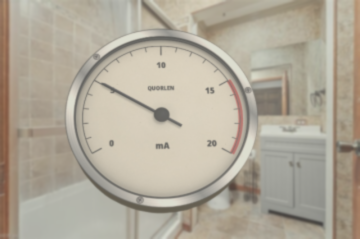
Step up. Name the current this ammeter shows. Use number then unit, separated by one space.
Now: 5 mA
